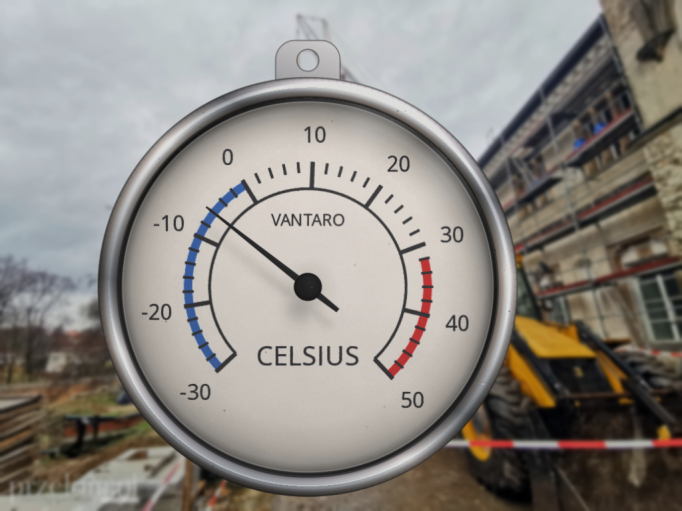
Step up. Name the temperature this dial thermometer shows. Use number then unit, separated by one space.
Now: -6 °C
